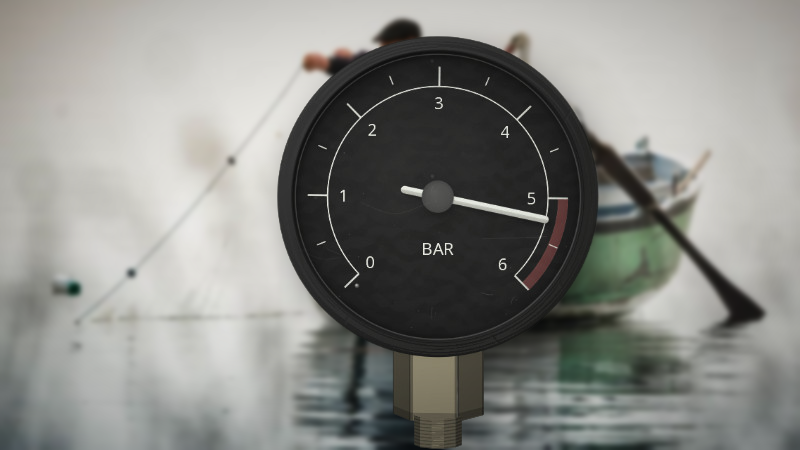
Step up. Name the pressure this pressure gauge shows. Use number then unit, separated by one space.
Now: 5.25 bar
